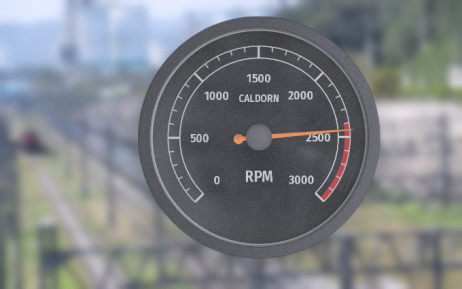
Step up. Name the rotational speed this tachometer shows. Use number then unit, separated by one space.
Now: 2450 rpm
